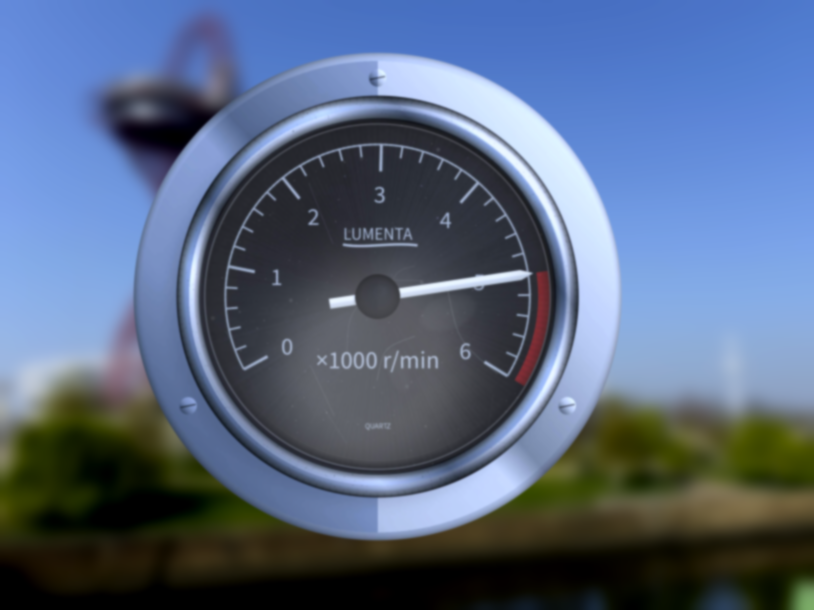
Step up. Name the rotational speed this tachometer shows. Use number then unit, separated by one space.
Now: 5000 rpm
